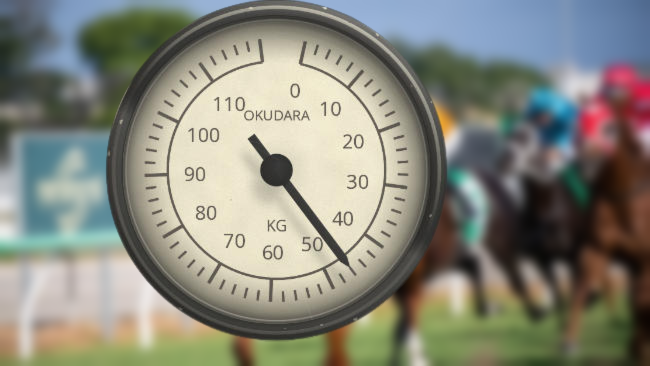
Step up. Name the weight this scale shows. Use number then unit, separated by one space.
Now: 46 kg
